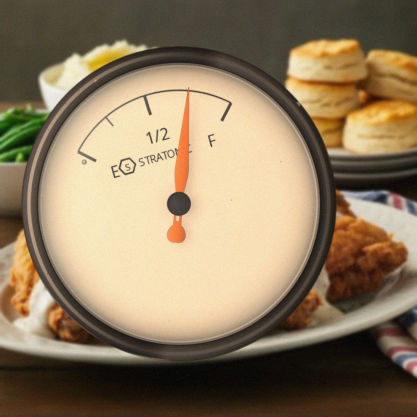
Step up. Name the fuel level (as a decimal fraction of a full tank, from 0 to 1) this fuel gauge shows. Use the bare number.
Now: 0.75
